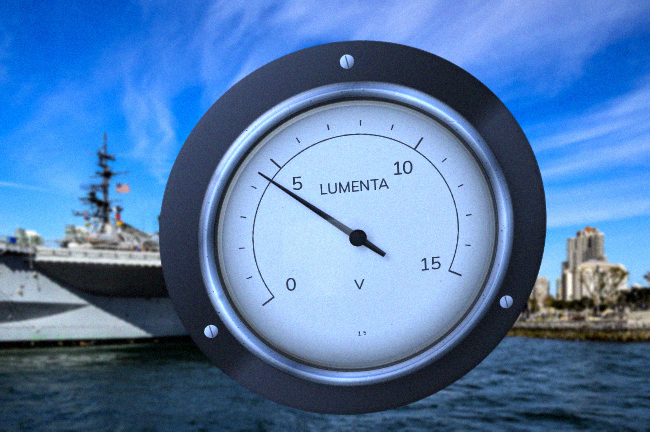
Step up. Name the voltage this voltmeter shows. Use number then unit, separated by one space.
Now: 4.5 V
